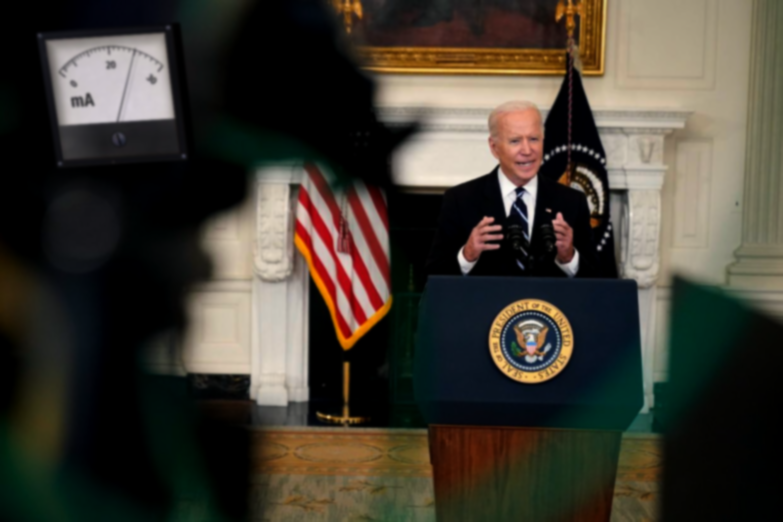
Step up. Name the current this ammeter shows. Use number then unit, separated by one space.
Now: 25 mA
